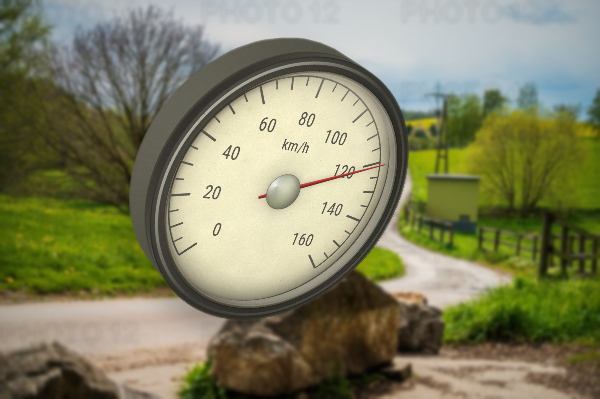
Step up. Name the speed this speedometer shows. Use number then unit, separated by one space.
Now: 120 km/h
